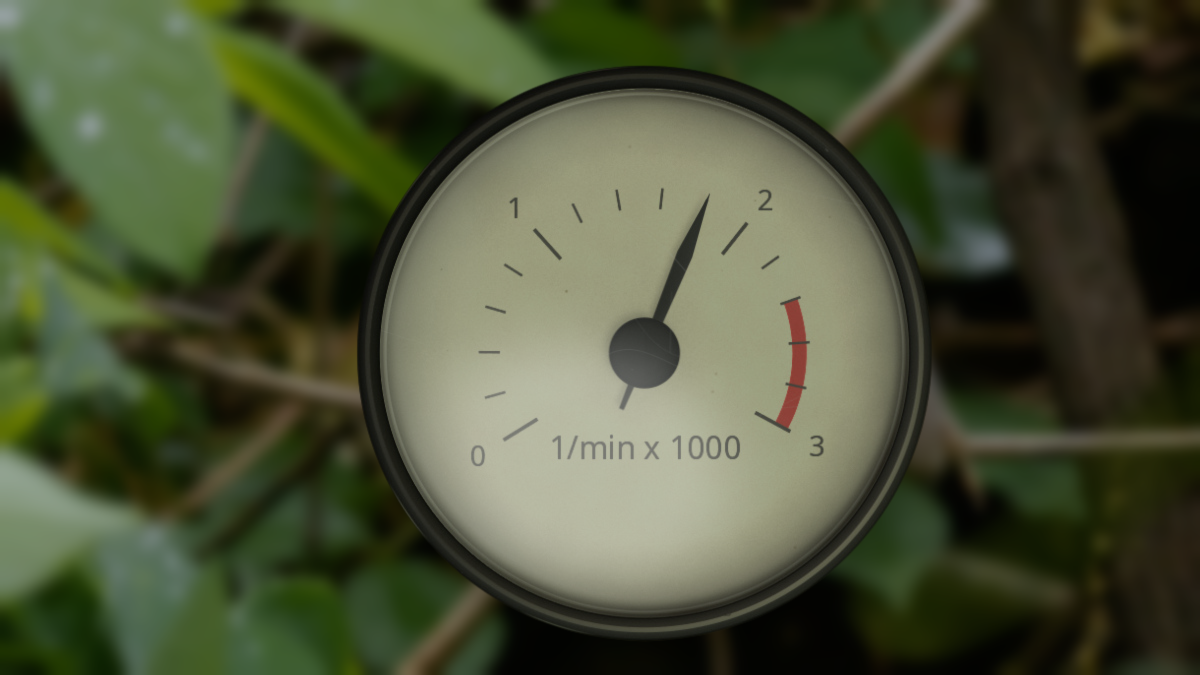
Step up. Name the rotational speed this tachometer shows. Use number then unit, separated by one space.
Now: 1800 rpm
